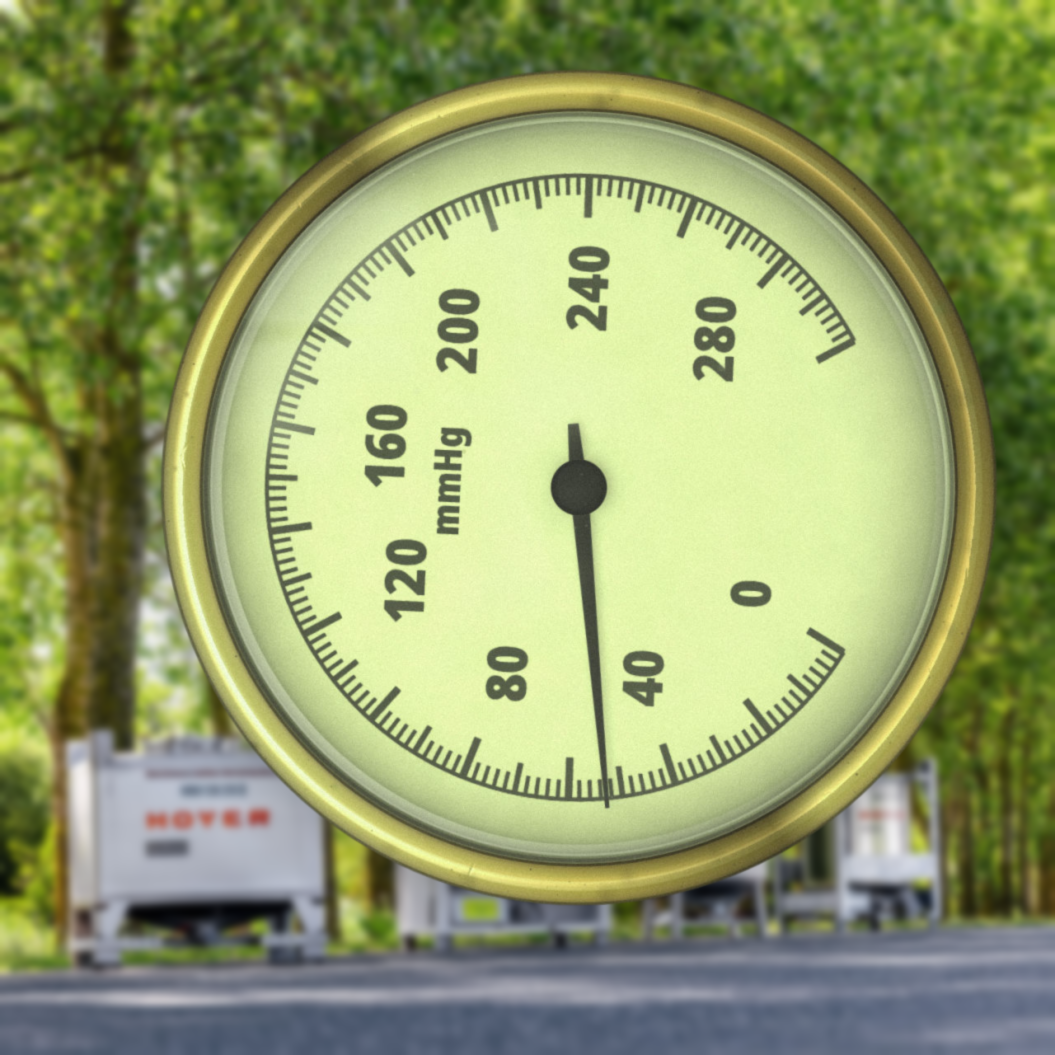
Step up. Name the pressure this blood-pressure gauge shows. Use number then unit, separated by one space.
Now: 53 mmHg
